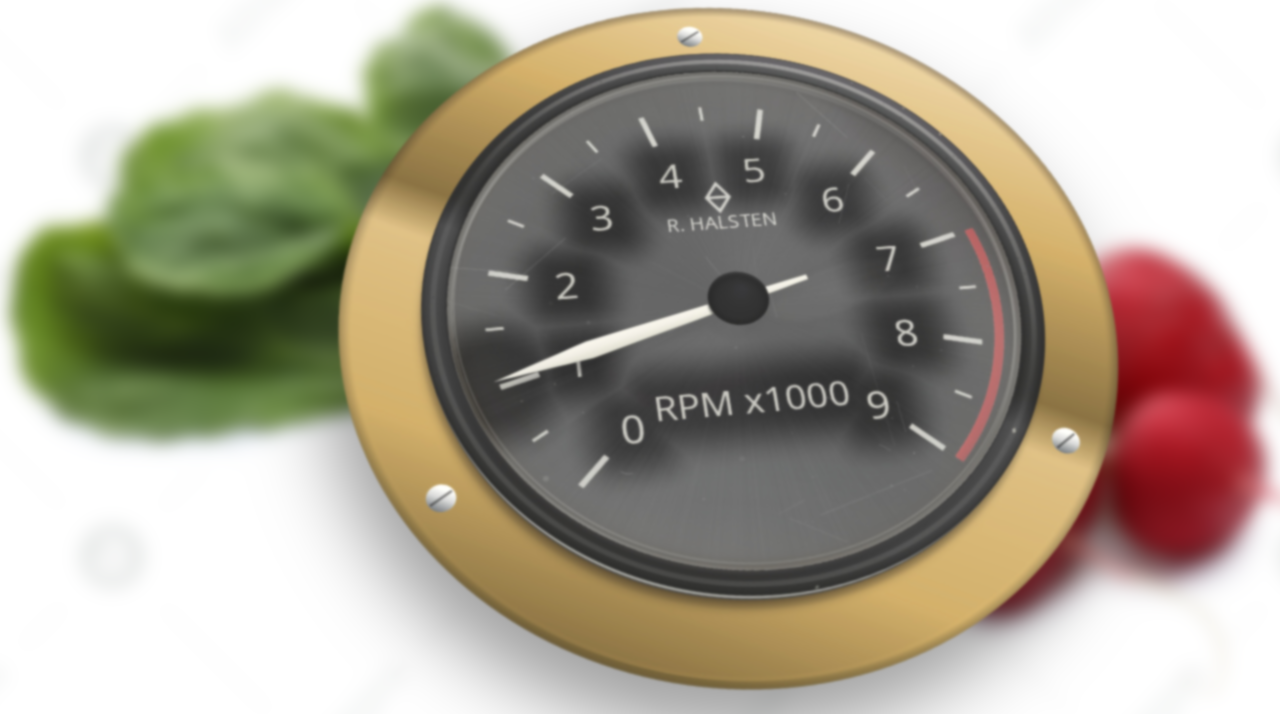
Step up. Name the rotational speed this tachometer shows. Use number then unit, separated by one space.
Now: 1000 rpm
